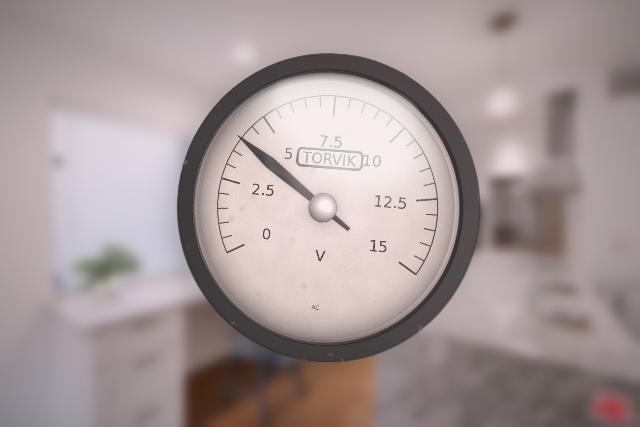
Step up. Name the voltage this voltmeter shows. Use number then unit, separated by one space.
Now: 4 V
